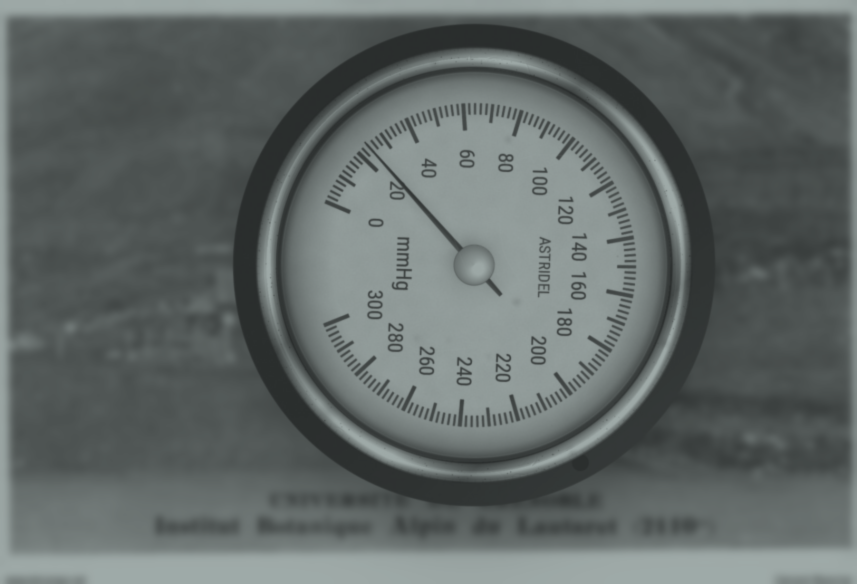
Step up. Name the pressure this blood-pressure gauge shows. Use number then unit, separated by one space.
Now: 24 mmHg
